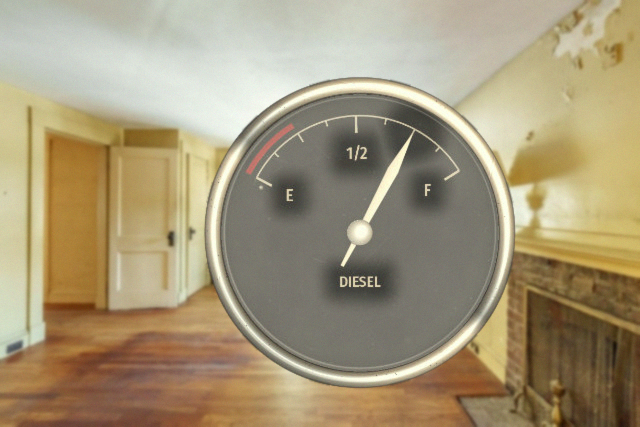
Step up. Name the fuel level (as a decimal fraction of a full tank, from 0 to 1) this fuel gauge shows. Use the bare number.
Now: 0.75
